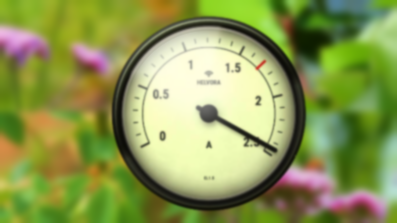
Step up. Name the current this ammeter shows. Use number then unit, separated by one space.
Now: 2.45 A
